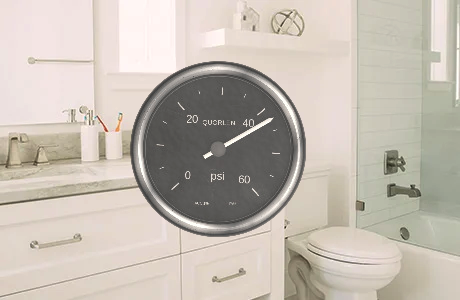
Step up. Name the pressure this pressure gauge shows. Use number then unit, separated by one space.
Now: 42.5 psi
